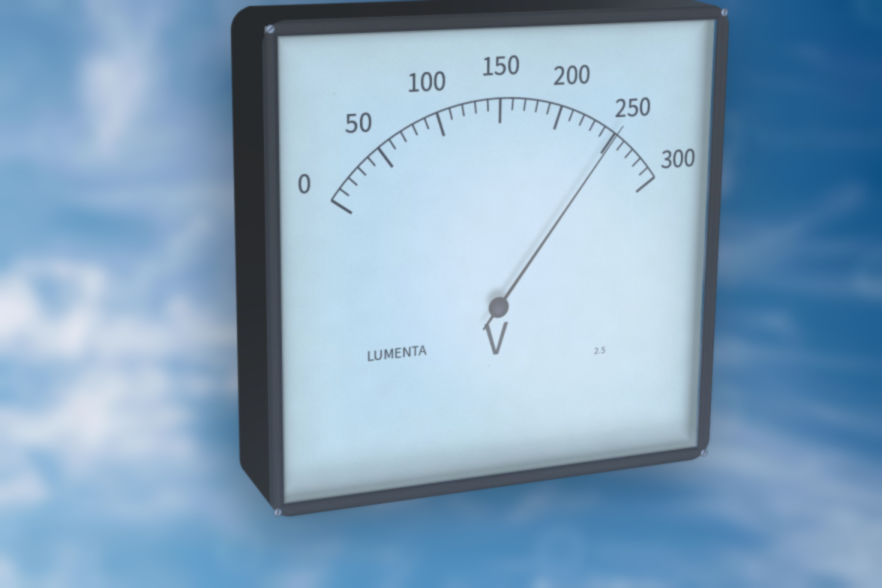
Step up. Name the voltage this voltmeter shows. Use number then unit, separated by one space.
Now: 250 V
